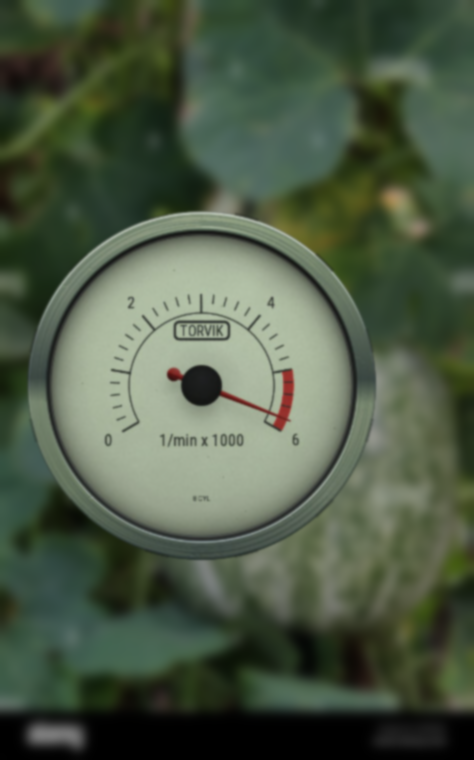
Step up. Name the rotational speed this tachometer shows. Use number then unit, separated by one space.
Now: 5800 rpm
